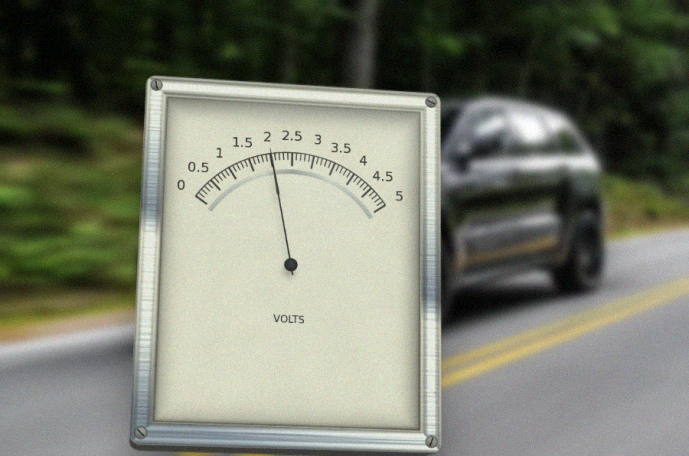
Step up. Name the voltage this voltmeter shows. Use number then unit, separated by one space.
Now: 2 V
